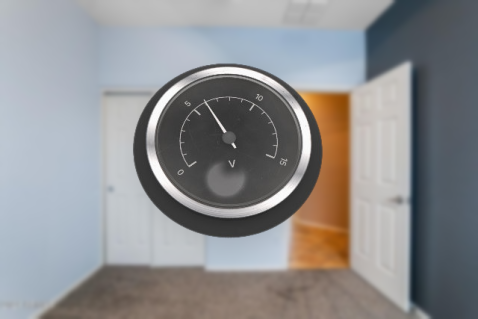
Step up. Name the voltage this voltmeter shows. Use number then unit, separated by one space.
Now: 6 V
